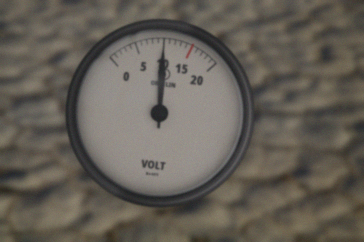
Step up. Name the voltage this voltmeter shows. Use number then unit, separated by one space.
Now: 10 V
